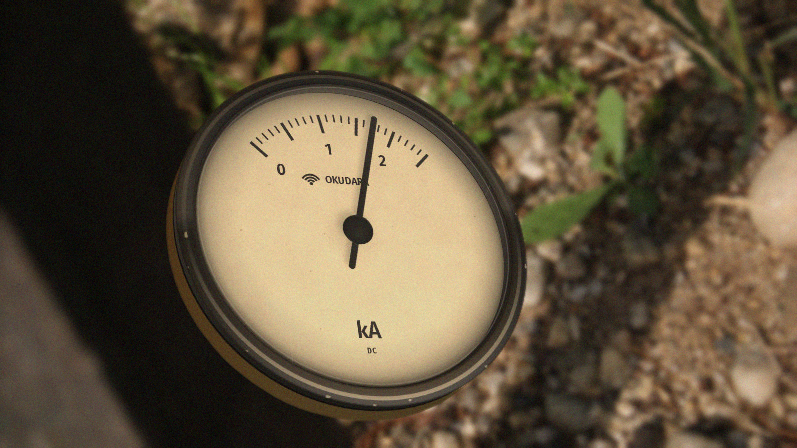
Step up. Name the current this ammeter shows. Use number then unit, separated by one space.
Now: 1.7 kA
